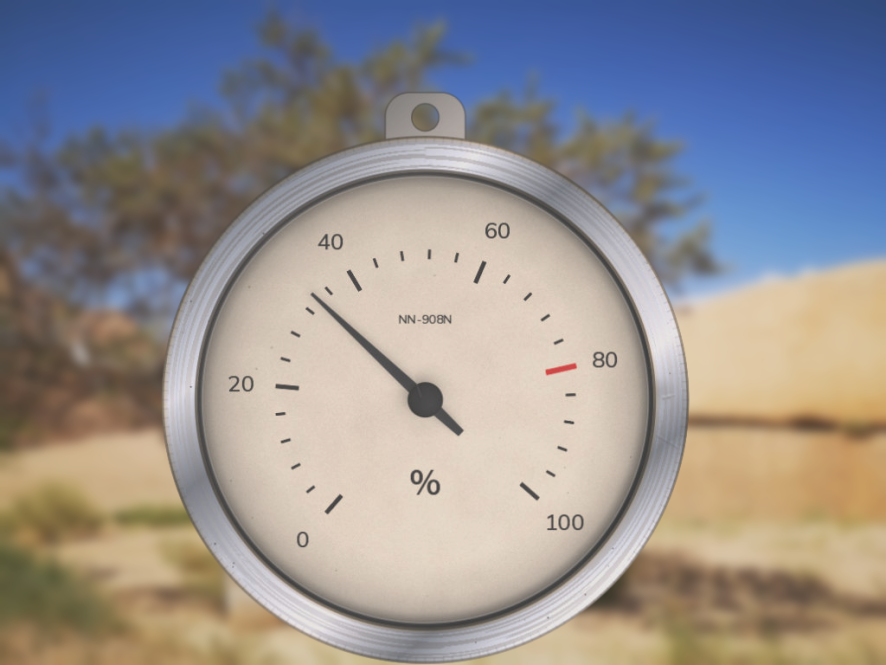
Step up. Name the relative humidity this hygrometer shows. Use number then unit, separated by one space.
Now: 34 %
